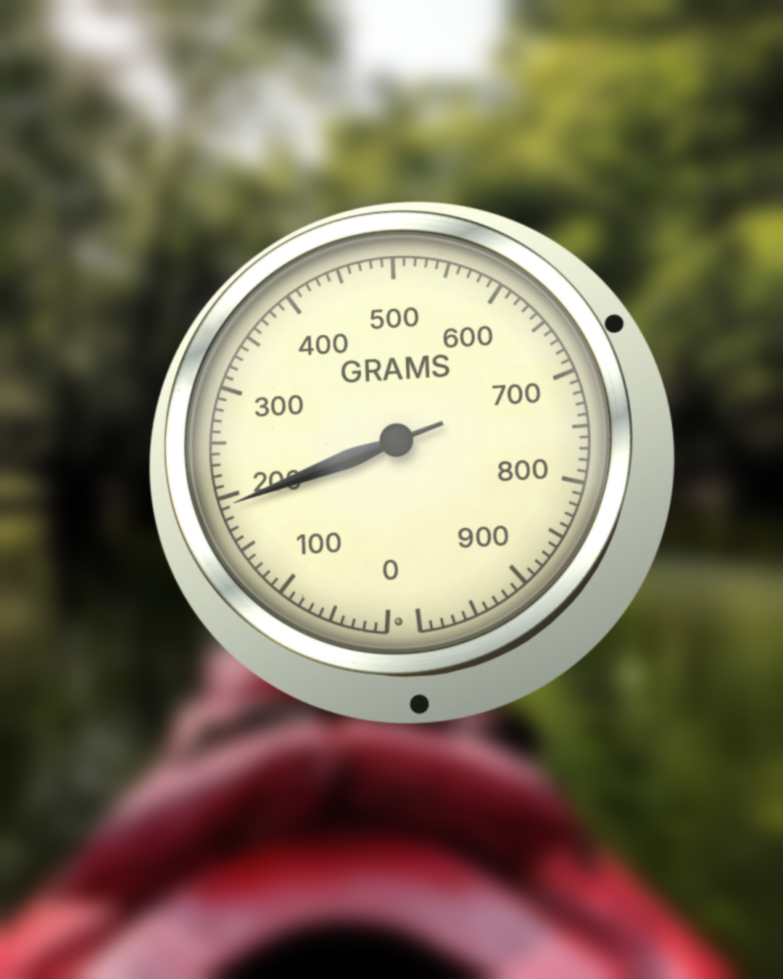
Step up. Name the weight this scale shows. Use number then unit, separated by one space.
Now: 190 g
